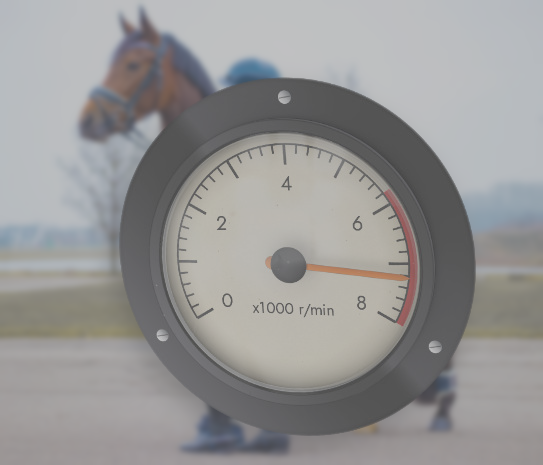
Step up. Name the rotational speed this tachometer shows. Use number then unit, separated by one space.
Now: 7200 rpm
